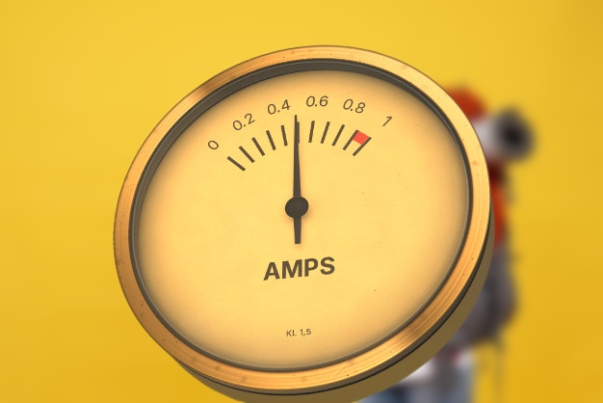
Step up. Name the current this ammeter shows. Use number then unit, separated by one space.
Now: 0.5 A
